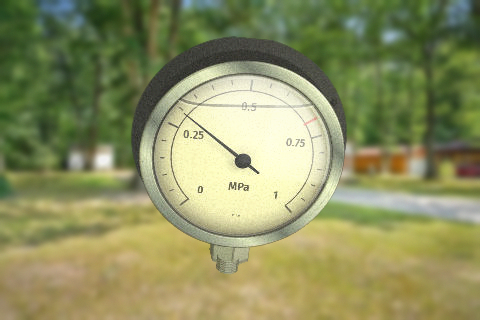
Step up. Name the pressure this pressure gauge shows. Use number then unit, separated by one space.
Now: 0.3 MPa
